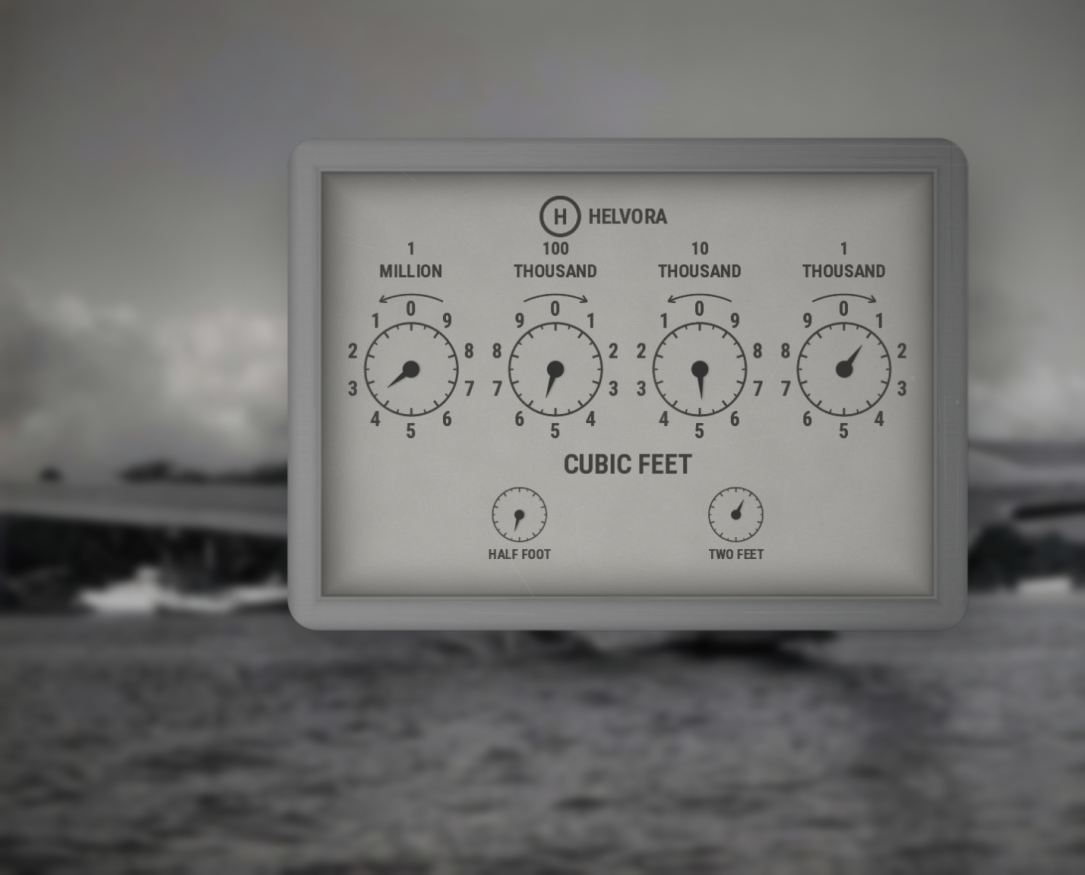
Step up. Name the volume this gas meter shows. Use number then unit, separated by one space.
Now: 355100 ft³
